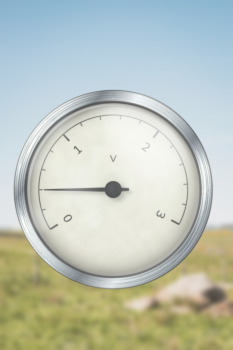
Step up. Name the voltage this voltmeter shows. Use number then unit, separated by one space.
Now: 0.4 V
